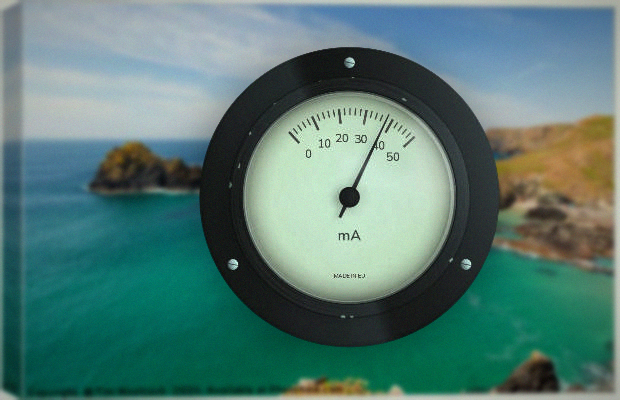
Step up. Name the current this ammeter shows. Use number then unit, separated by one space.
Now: 38 mA
